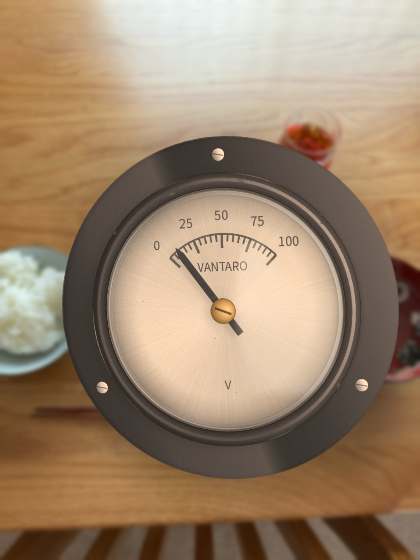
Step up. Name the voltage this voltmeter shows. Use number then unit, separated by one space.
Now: 10 V
